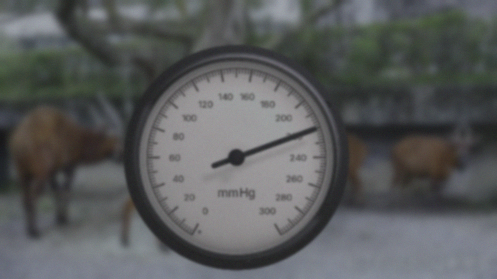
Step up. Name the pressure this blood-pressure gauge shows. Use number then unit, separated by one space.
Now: 220 mmHg
